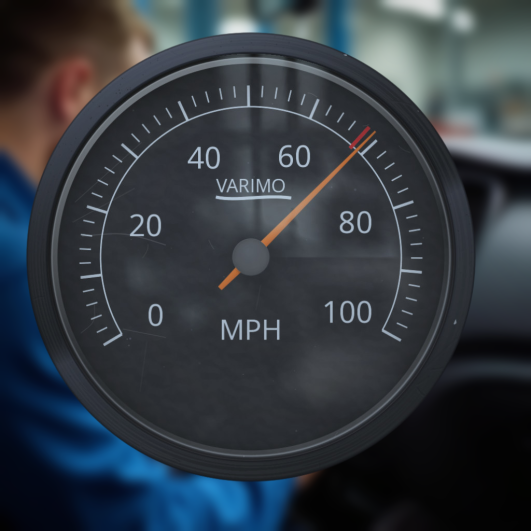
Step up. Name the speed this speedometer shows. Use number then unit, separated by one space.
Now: 69 mph
